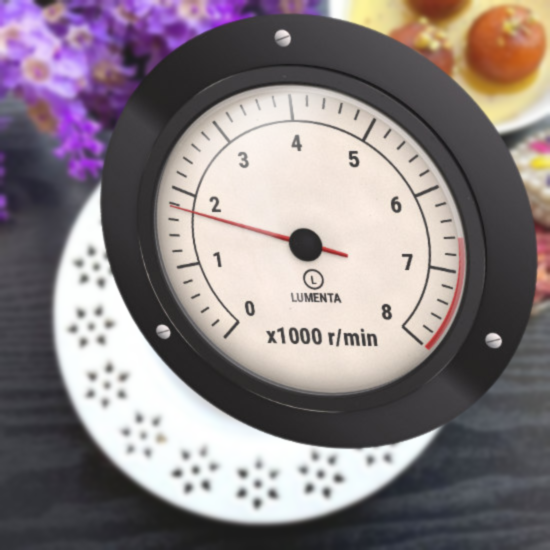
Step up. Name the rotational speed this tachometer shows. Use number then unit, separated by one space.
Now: 1800 rpm
